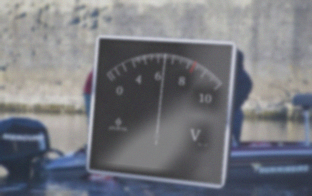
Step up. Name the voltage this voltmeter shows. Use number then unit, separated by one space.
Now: 6.5 V
